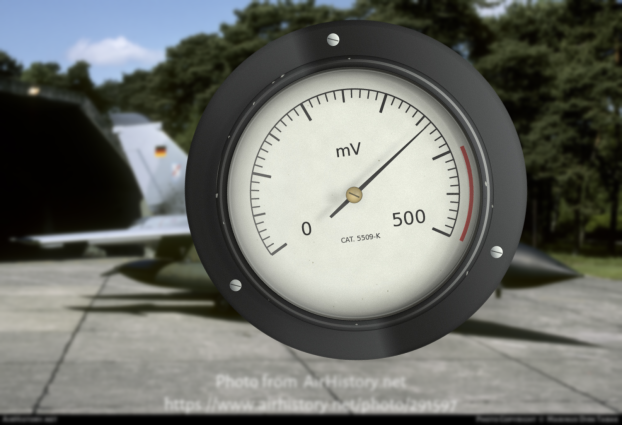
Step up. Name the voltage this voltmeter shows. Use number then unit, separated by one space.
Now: 360 mV
